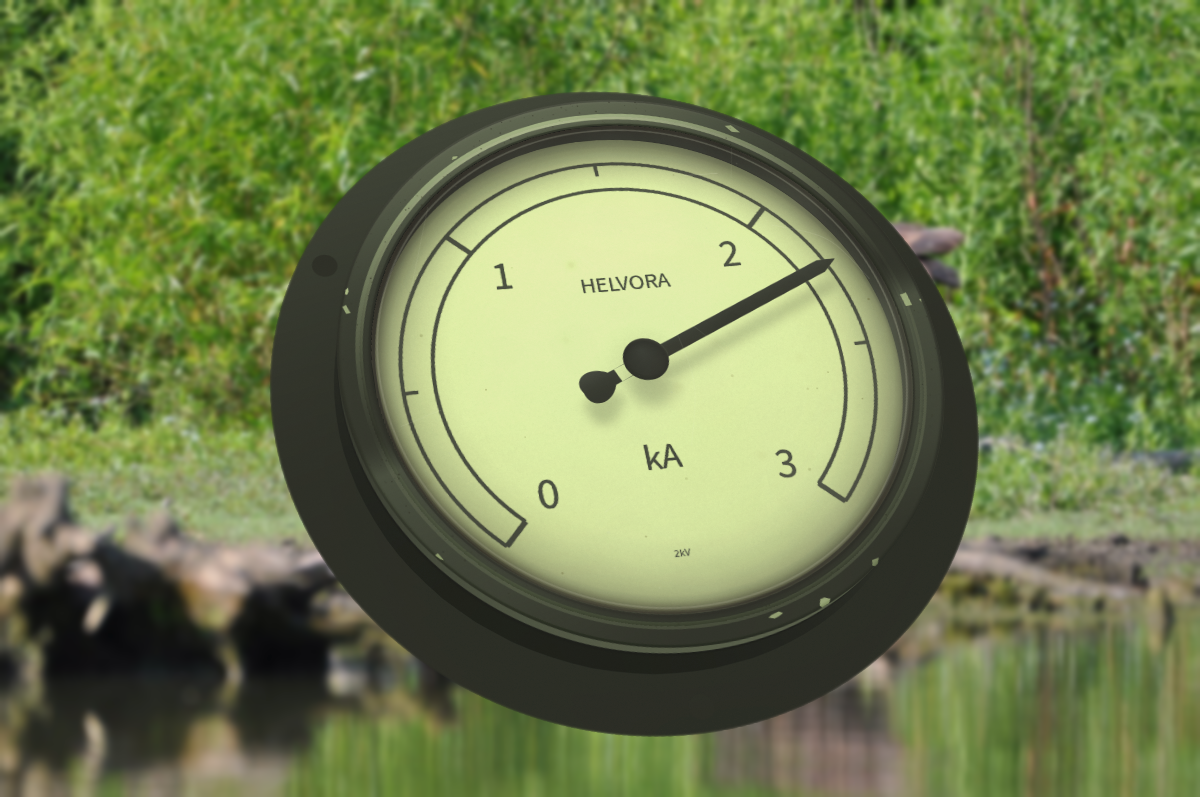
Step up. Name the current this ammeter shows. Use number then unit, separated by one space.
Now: 2.25 kA
